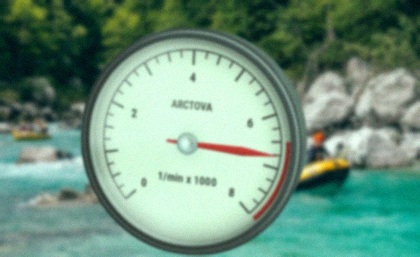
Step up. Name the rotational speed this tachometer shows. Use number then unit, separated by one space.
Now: 6750 rpm
